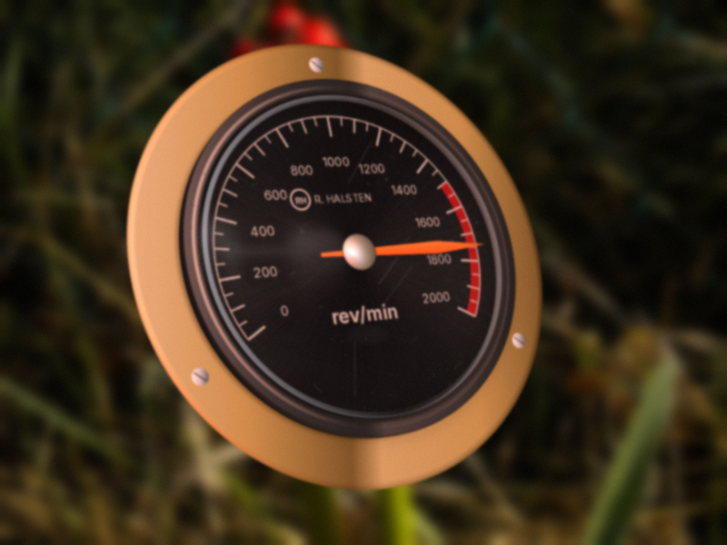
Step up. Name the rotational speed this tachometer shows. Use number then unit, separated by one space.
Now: 1750 rpm
